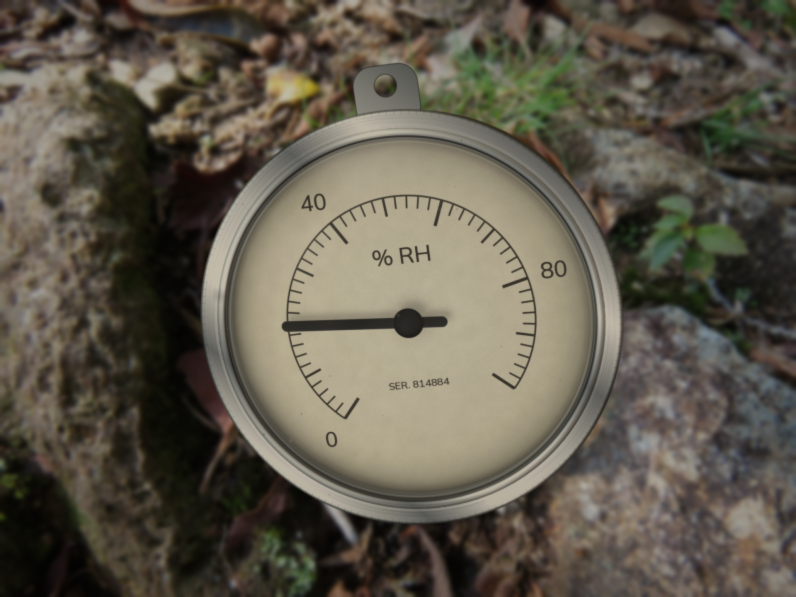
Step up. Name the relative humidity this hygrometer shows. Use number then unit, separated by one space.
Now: 20 %
